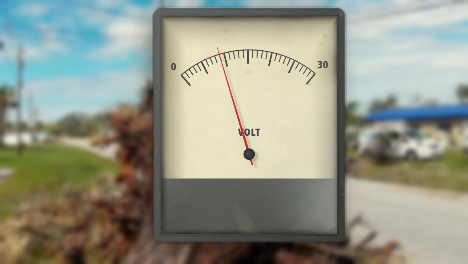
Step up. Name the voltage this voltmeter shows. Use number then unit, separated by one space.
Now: 9 V
